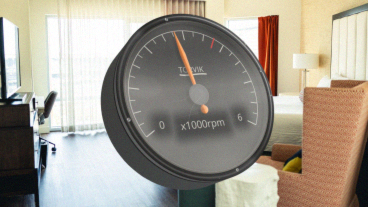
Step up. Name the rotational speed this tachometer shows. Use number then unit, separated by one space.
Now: 2750 rpm
